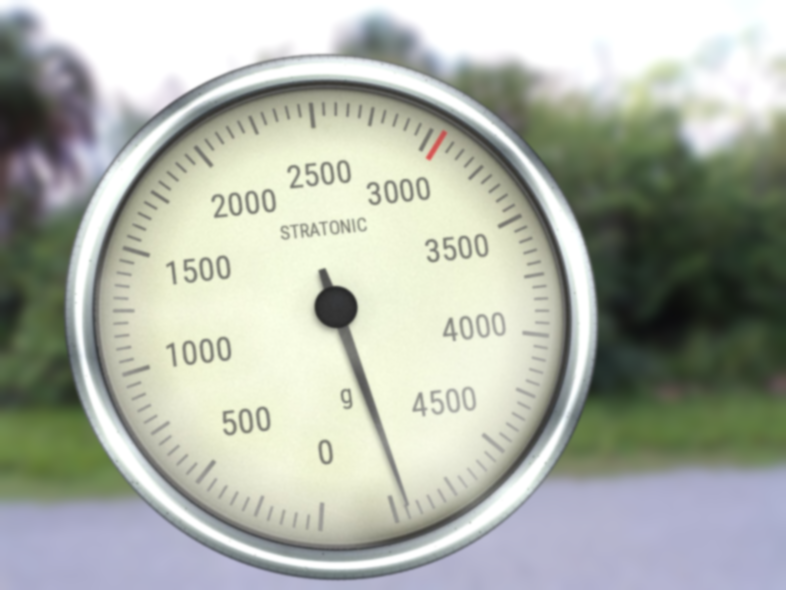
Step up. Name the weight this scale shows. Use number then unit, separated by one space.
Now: 4950 g
